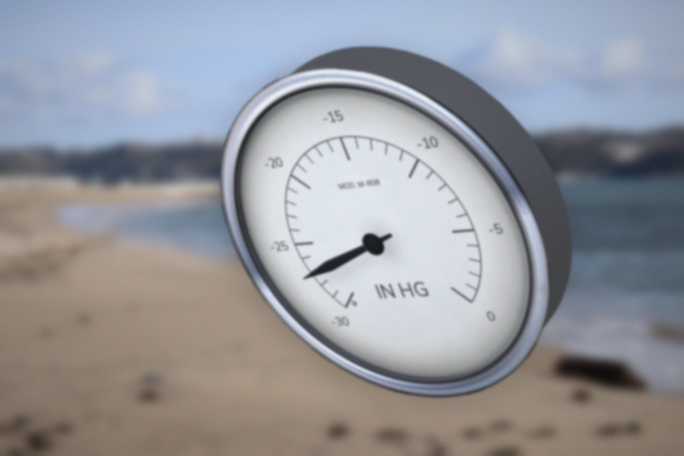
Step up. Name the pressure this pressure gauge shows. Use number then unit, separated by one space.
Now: -27 inHg
